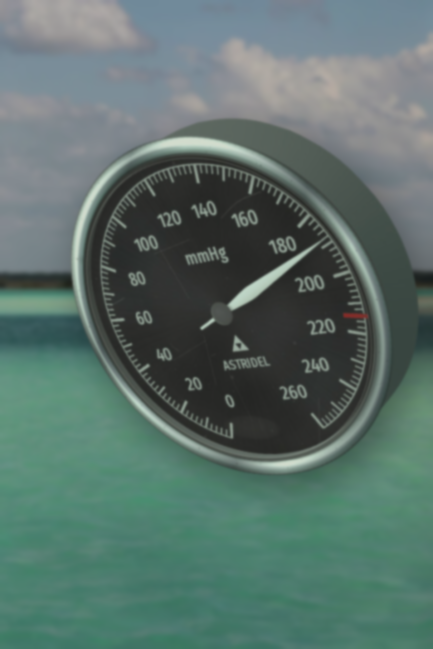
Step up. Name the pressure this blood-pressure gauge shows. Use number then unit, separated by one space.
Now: 188 mmHg
